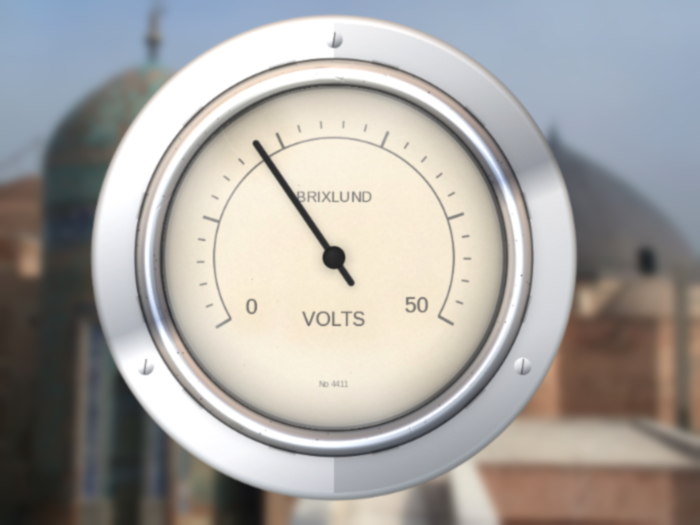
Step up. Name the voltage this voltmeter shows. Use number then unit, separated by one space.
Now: 18 V
